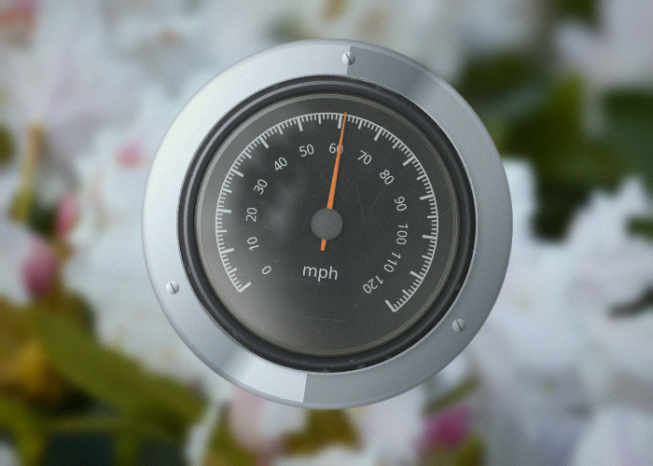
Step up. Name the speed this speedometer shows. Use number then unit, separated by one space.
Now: 61 mph
